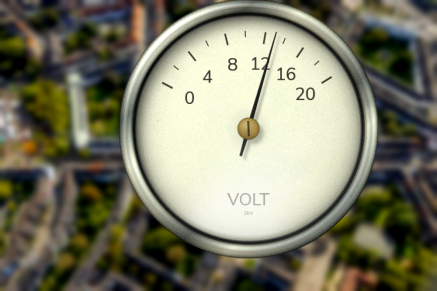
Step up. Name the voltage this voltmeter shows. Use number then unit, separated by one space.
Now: 13 V
